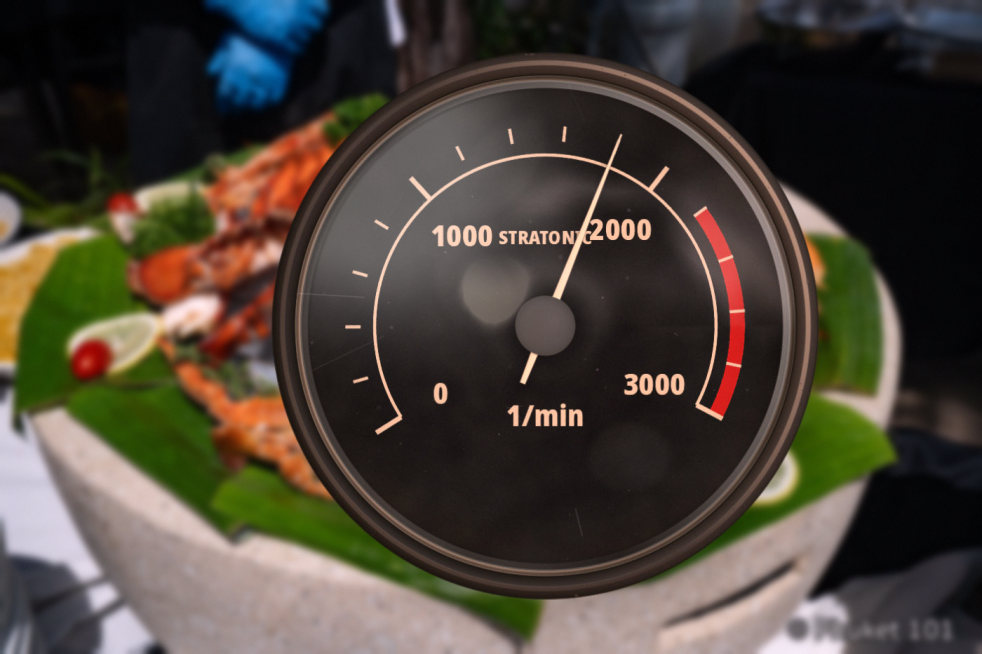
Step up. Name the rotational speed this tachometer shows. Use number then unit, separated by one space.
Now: 1800 rpm
